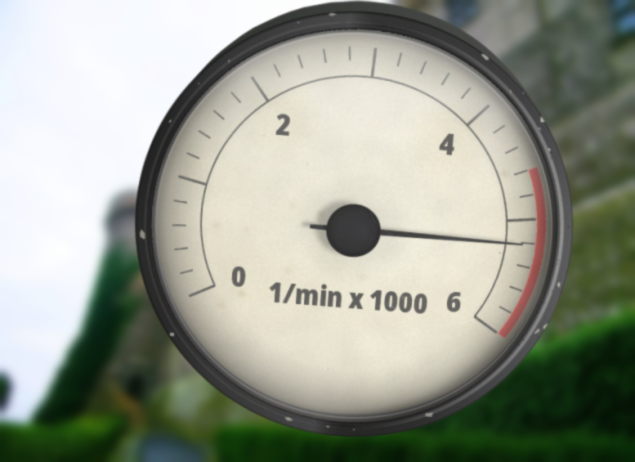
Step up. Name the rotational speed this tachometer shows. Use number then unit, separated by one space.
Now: 5200 rpm
